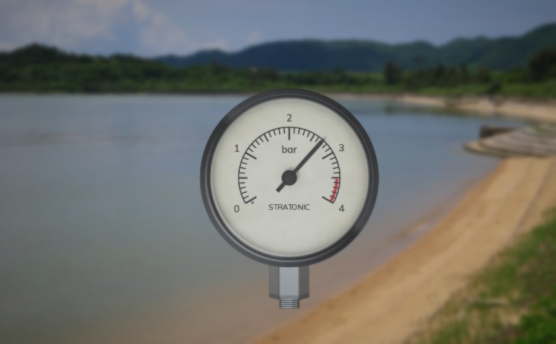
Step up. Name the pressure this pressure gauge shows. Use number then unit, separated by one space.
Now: 2.7 bar
